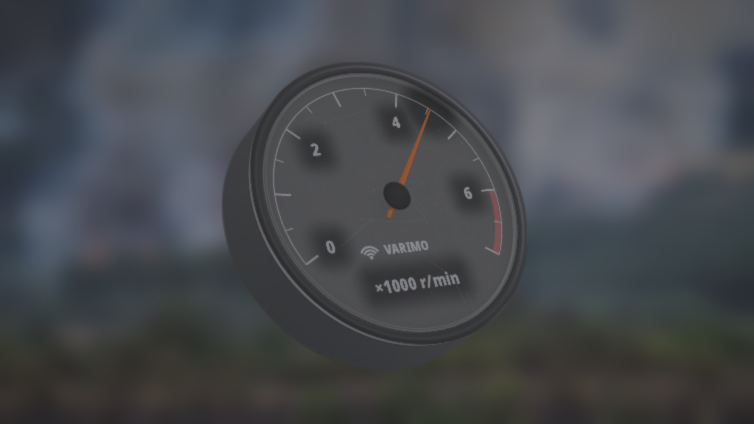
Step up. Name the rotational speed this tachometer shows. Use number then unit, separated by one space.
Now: 4500 rpm
